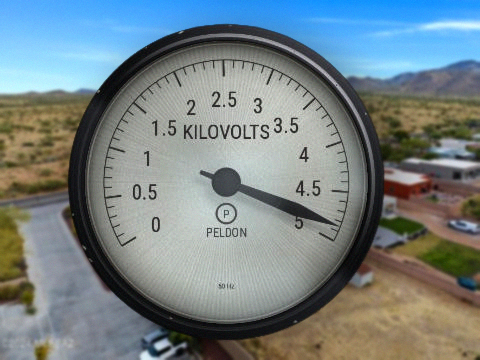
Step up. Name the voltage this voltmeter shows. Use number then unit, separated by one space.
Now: 4.85 kV
